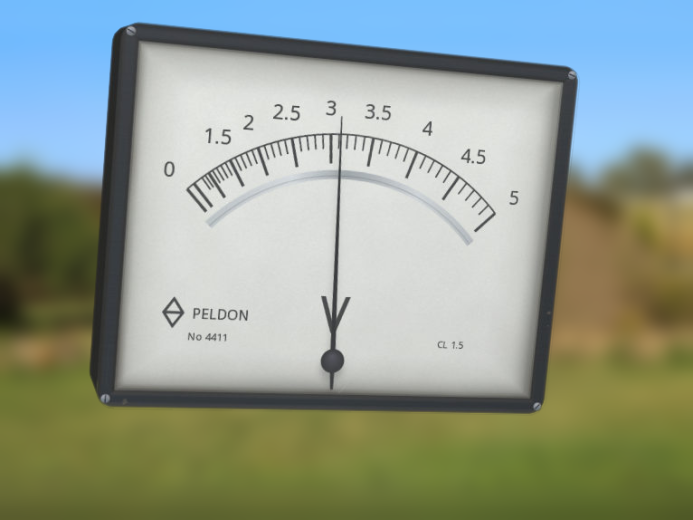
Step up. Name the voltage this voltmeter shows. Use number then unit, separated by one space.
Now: 3.1 V
